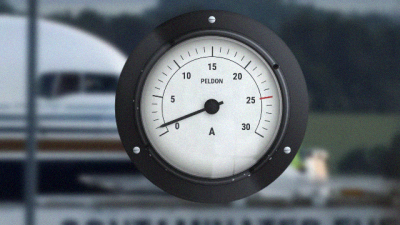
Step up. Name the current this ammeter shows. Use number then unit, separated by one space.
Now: 1 A
